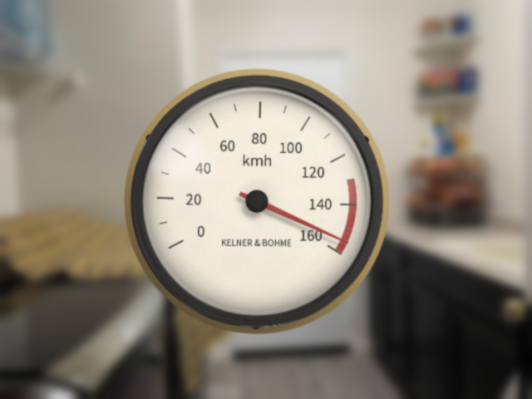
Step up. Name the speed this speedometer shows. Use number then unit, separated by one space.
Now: 155 km/h
